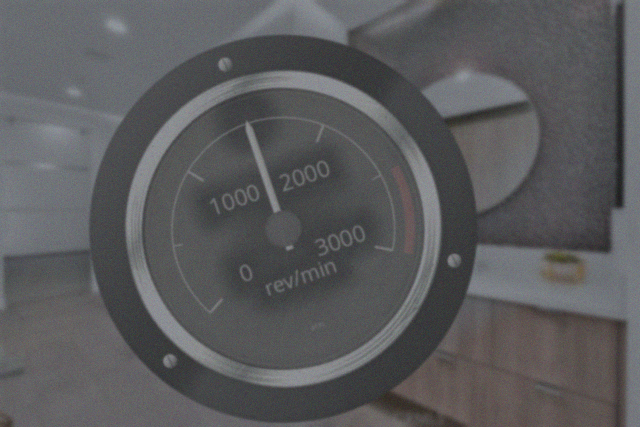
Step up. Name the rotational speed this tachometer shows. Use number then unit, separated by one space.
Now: 1500 rpm
